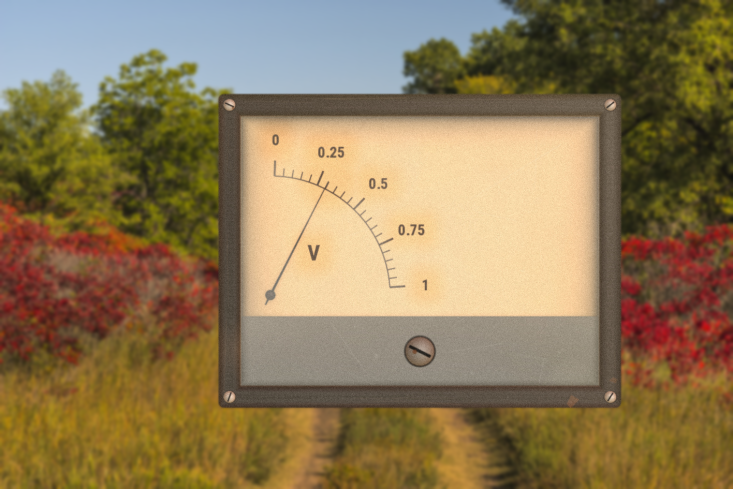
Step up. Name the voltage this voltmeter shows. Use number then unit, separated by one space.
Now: 0.3 V
